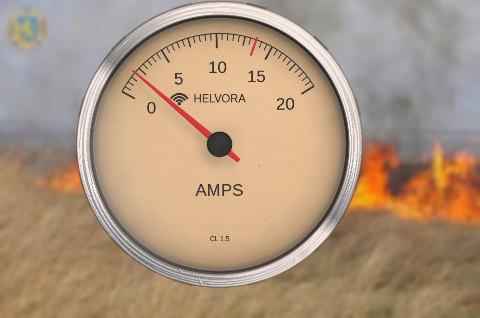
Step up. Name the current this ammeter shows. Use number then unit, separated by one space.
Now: 2 A
